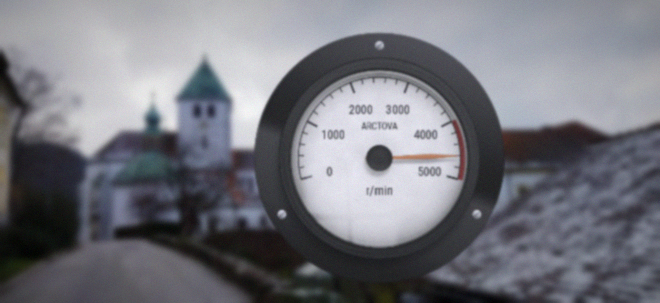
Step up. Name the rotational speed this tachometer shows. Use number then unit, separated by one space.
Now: 4600 rpm
